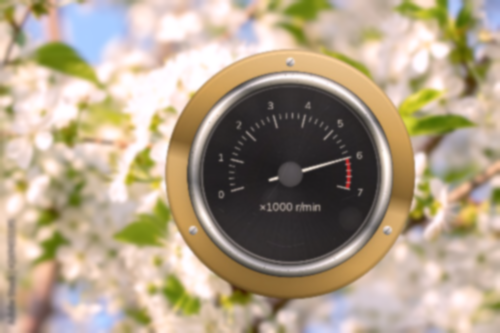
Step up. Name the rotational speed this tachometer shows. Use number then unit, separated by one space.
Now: 6000 rpm
